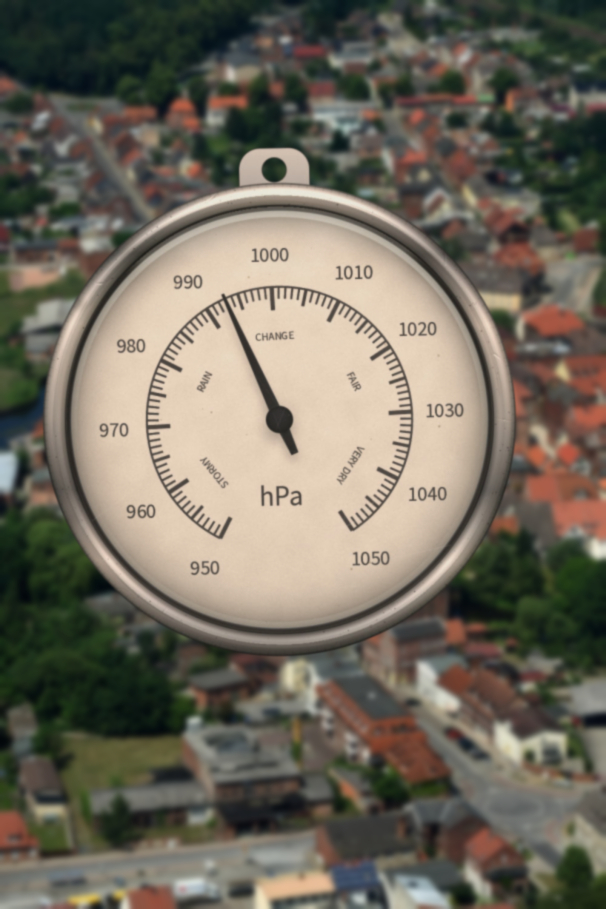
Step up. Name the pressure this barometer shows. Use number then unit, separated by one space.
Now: 993 hPa
